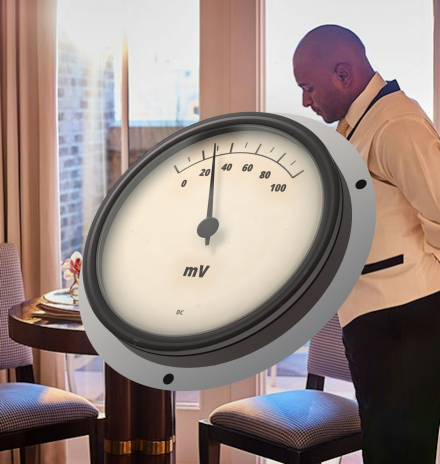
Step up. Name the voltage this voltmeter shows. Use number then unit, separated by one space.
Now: 30 mV
